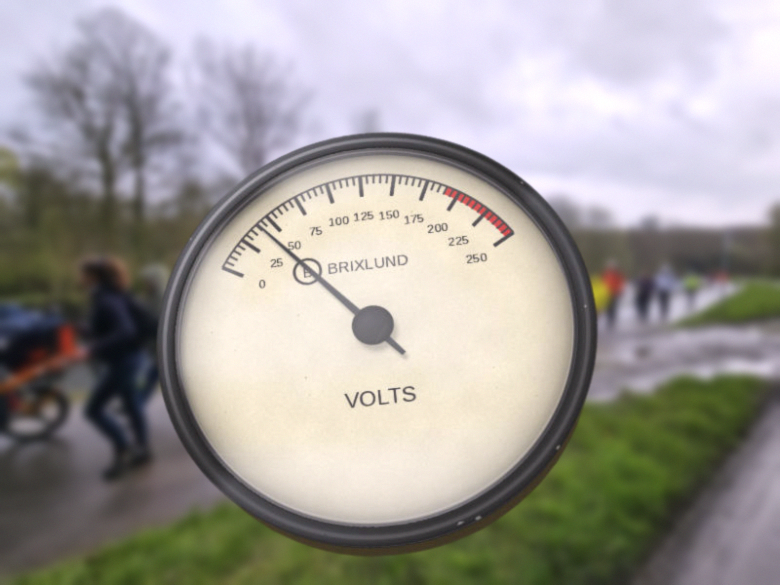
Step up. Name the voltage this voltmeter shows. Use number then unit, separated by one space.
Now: 40 V
